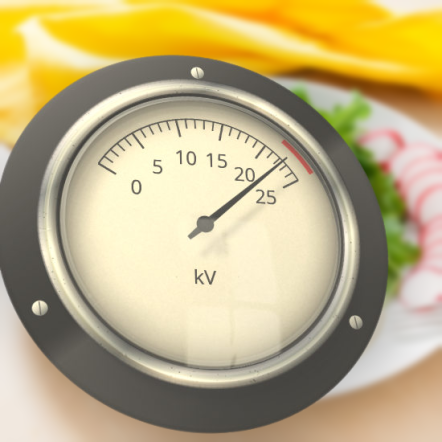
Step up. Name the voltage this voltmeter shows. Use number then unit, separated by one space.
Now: 22.5 kV
